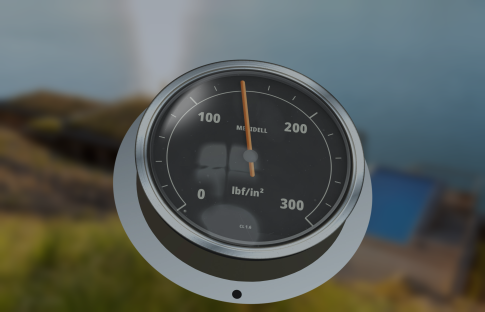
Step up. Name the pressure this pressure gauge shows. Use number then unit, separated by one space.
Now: 140 psi
